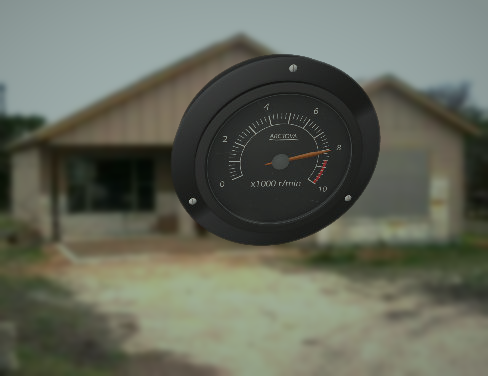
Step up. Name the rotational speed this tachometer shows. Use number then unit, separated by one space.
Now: 8000 rpm
